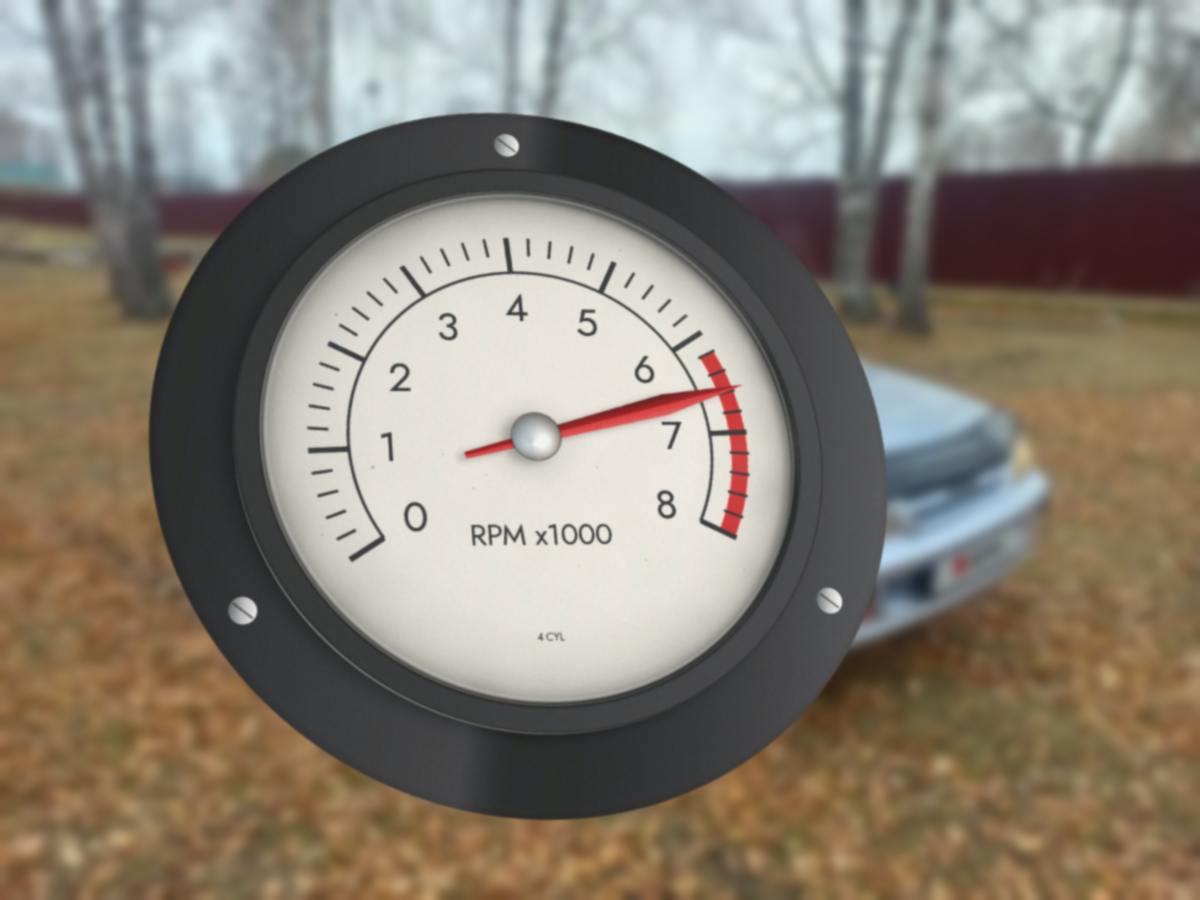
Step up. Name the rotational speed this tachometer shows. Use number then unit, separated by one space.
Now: 6600 rpm
